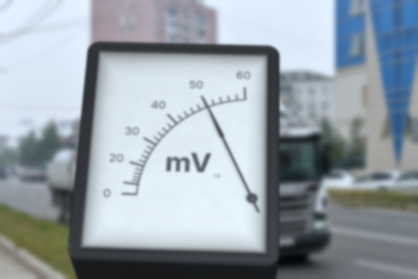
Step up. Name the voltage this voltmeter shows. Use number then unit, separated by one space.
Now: 50 mV
